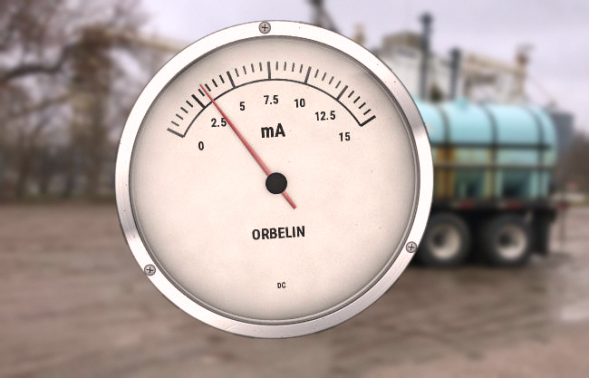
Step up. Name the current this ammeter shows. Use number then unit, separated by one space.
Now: 3.25 mA
